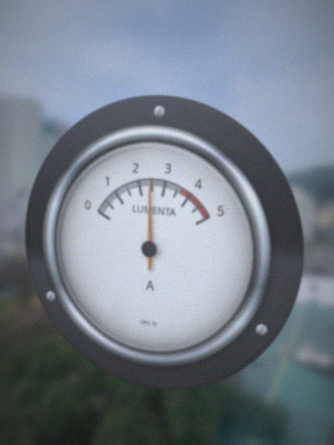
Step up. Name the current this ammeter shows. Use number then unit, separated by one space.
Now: 2.5 A
